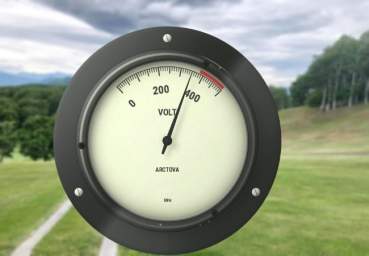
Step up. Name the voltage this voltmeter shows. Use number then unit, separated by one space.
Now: 350 V
